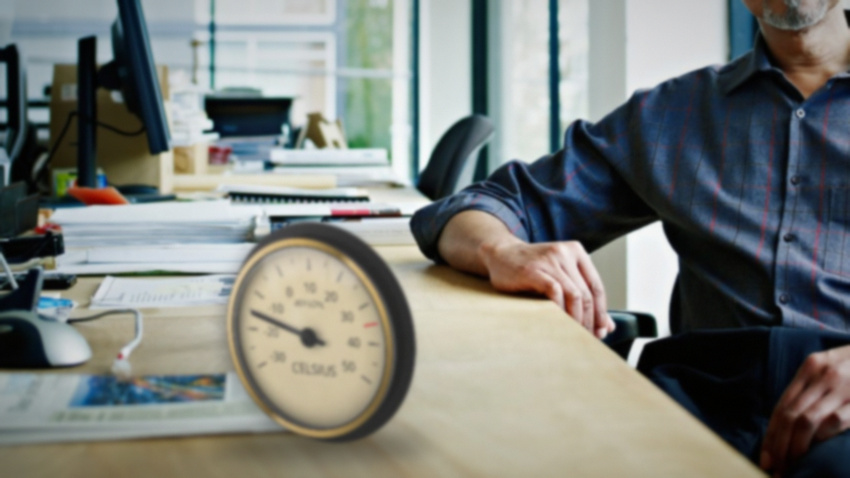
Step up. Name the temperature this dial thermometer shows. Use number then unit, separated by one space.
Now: -15 °C
